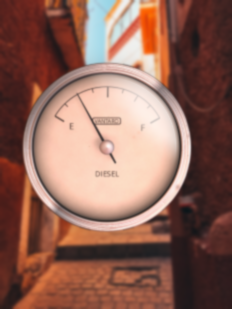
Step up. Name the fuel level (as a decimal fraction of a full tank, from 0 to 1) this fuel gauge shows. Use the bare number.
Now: 0.25
